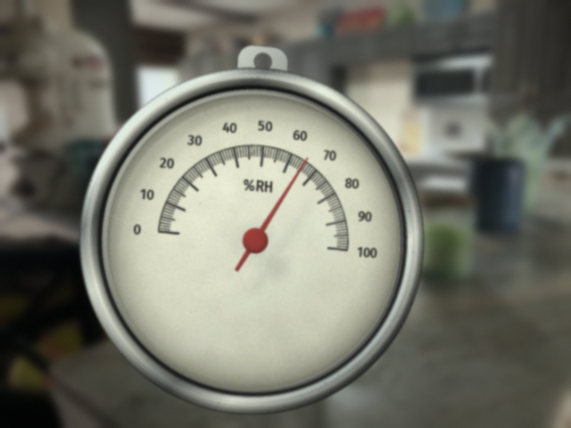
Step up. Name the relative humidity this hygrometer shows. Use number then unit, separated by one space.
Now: 65 %
